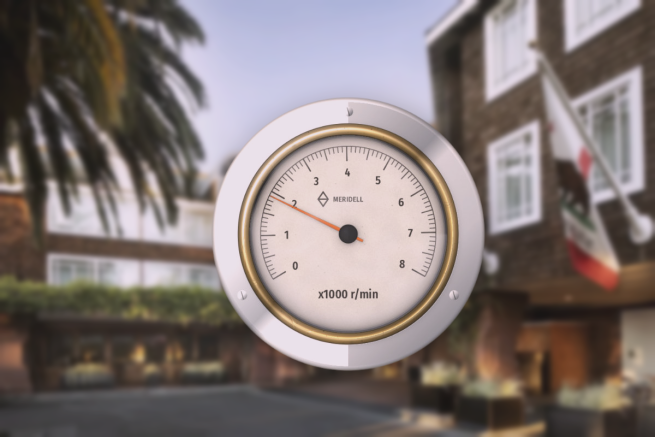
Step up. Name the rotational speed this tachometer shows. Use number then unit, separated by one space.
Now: 1900 rpm
